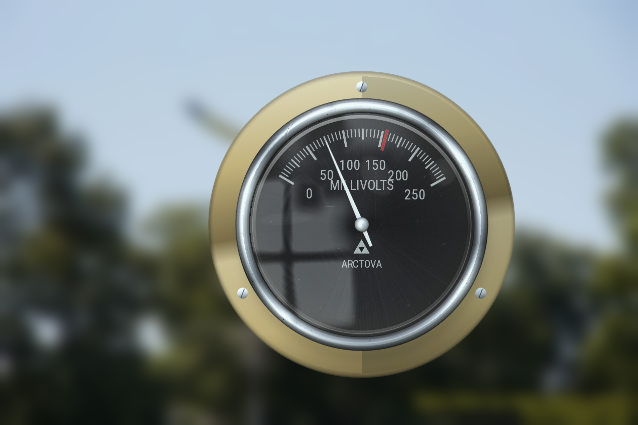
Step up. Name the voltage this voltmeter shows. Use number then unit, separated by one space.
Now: 75 mV
